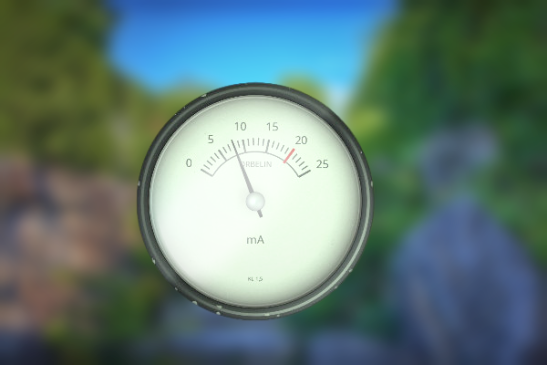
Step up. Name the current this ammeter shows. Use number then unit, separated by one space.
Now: 8 mA
